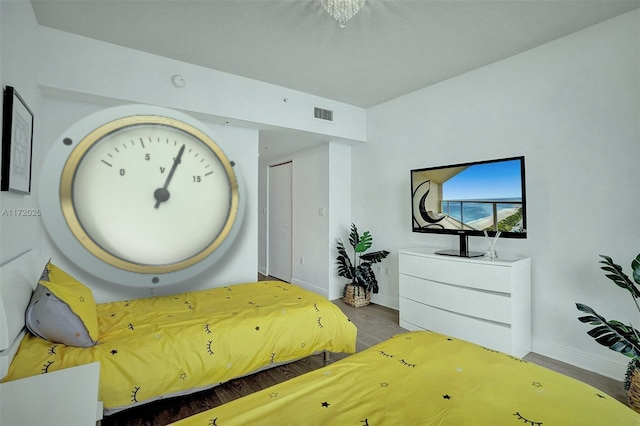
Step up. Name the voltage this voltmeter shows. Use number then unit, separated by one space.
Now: 10 V
